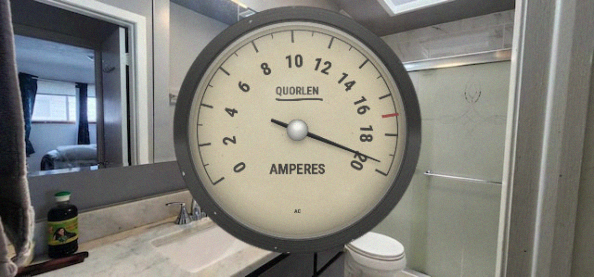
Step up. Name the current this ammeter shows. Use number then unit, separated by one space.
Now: 19.5 A
